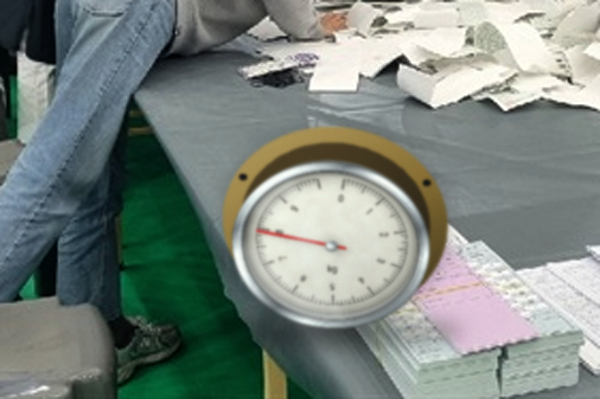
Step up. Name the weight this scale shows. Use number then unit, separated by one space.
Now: 8 kg
